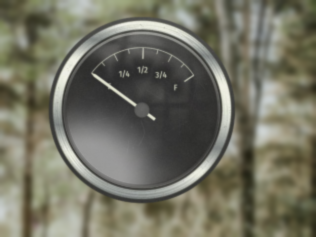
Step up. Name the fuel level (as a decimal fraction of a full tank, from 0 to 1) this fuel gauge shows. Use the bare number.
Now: 0
